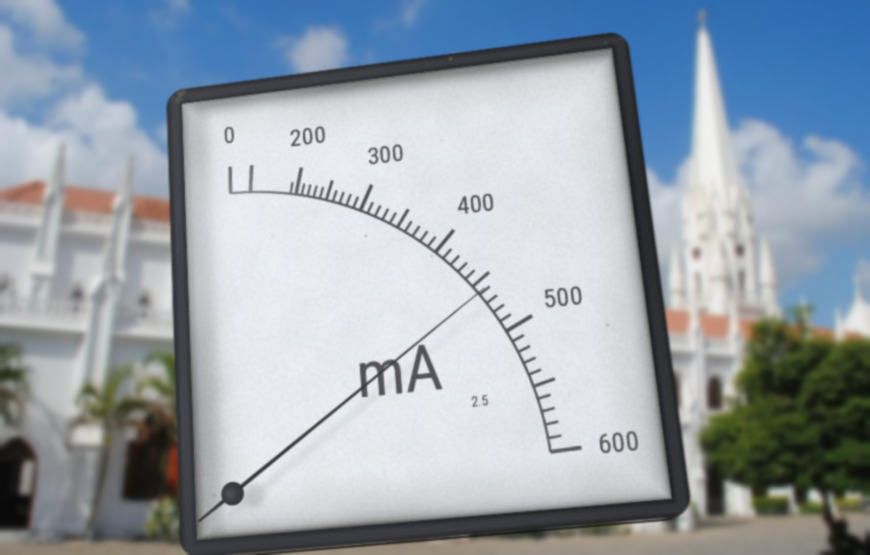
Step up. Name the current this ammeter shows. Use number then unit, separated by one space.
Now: 460 mA
